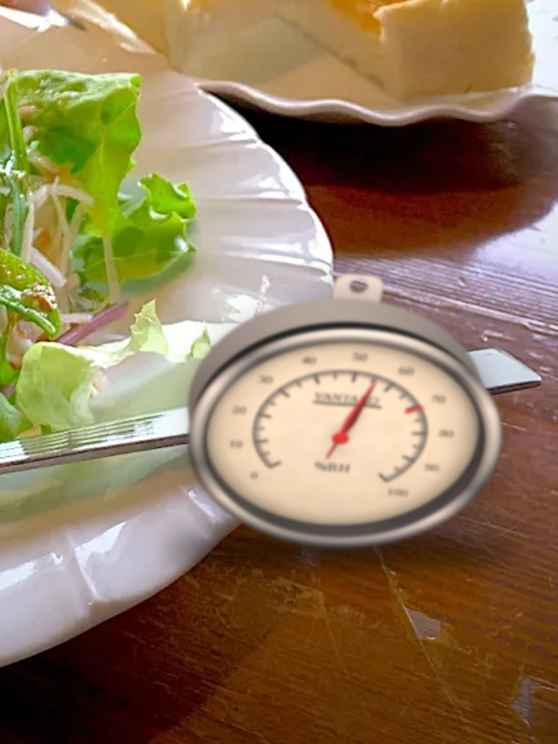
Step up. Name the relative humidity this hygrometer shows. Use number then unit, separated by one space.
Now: 55 %
